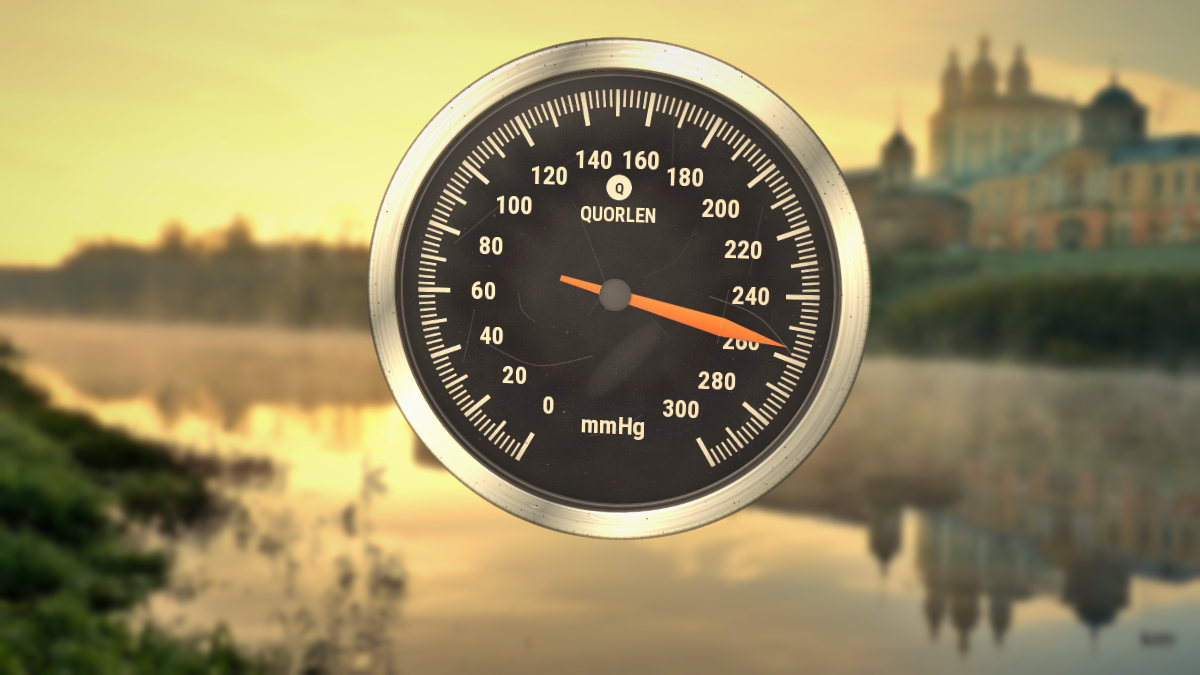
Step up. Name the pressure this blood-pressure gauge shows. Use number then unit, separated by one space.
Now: 256 mmHg
